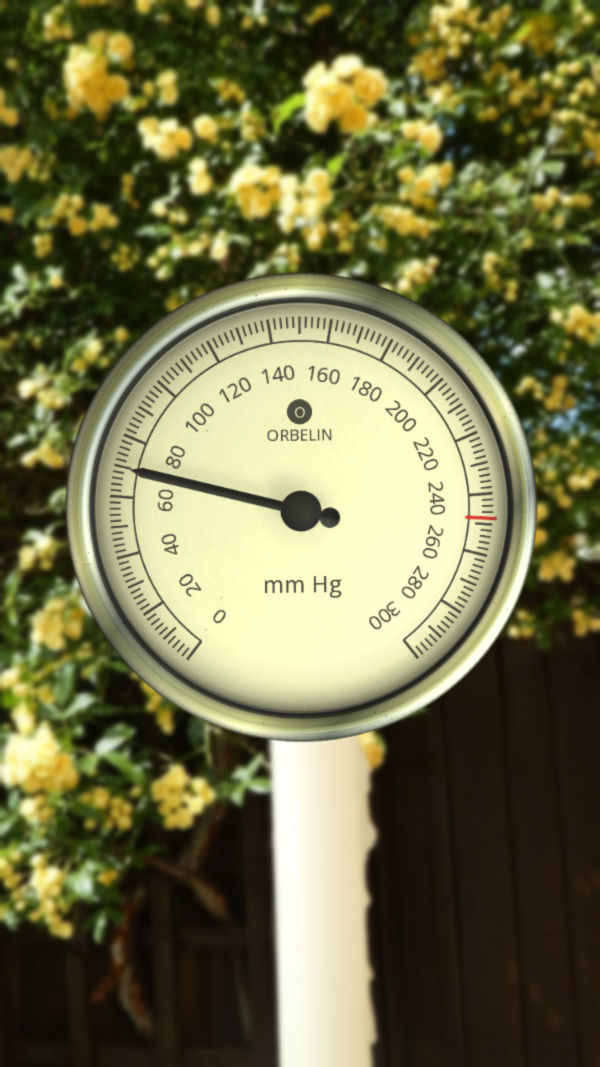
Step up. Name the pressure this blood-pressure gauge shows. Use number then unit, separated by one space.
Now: 70 mmHg
